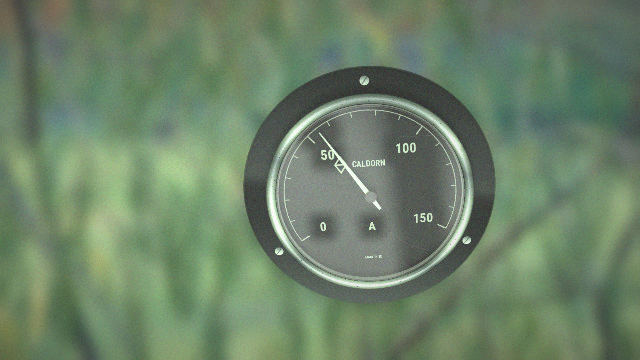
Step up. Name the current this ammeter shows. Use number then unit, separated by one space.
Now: 55 A
